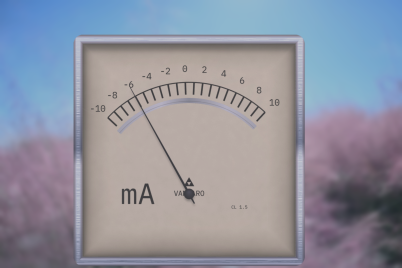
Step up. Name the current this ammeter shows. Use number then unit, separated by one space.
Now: -6 mA
